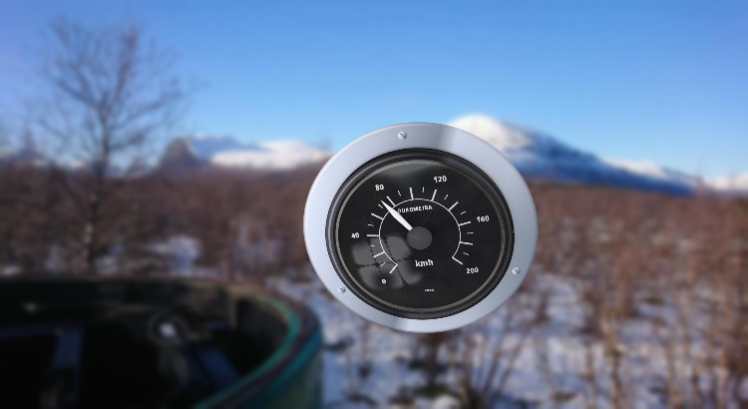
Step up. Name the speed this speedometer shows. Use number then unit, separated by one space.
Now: 75 km/h
